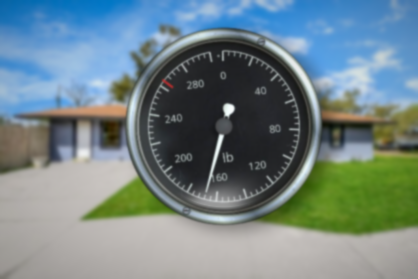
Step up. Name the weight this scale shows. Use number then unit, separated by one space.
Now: 168 lb
